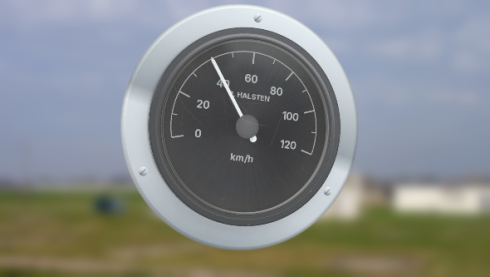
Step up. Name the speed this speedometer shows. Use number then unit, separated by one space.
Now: 40 km/h
